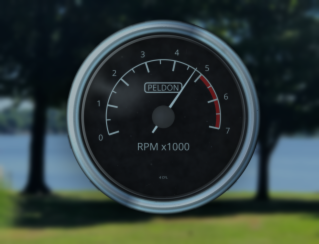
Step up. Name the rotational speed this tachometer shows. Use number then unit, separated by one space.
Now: 4750 rpm
